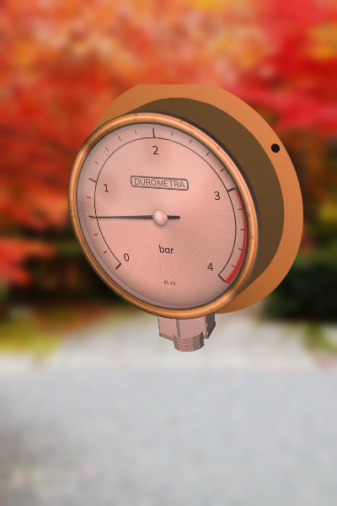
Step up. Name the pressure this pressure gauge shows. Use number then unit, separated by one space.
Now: 0.6 bar
